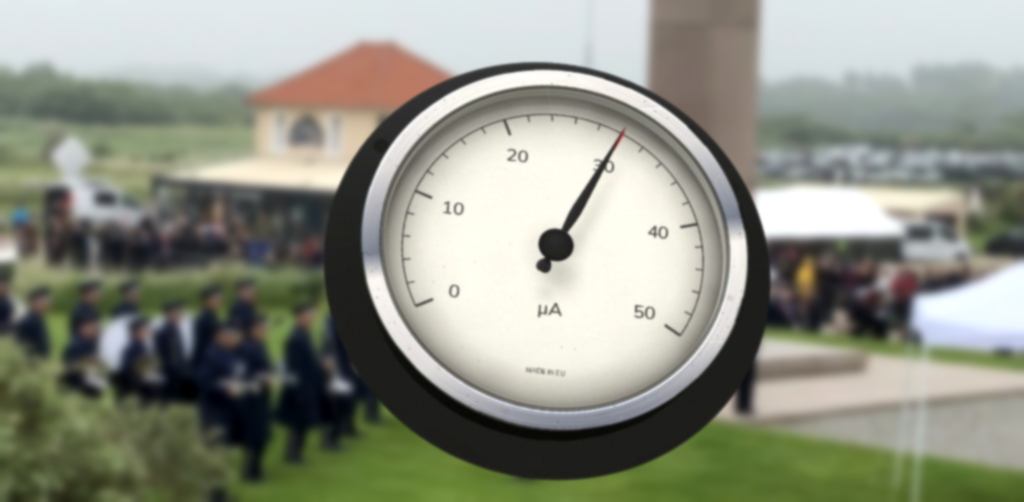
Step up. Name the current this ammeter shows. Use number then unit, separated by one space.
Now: 30 µA
